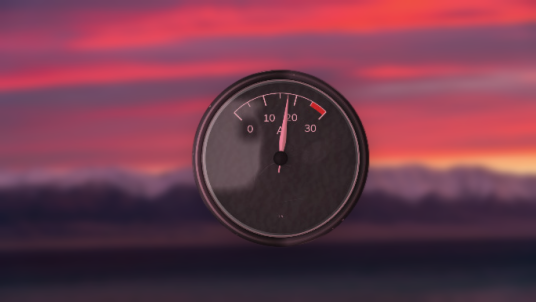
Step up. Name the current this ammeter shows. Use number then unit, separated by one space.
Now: 17.5 A
